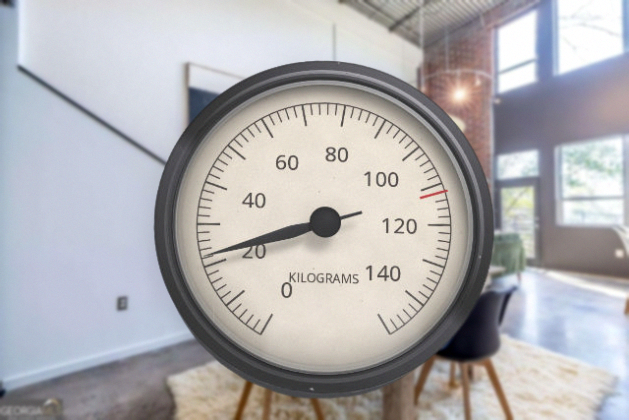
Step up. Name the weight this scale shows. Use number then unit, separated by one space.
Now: 22 kg
